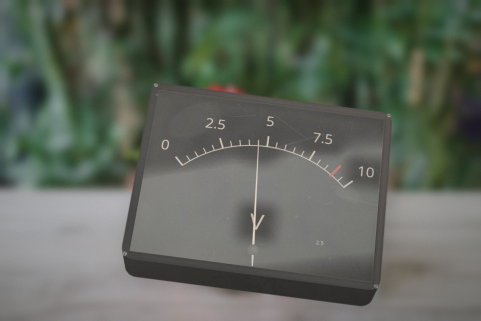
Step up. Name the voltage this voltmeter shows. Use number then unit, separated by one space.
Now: 4.5 V
